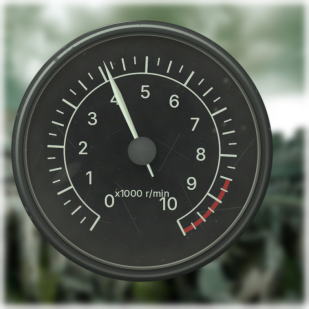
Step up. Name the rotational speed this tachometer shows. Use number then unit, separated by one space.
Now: 4125 rpm
